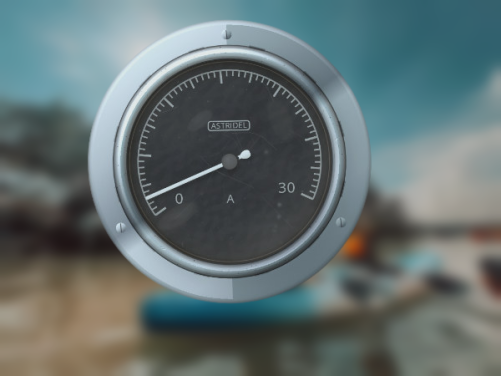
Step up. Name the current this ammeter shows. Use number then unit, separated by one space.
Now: 1.5 A
